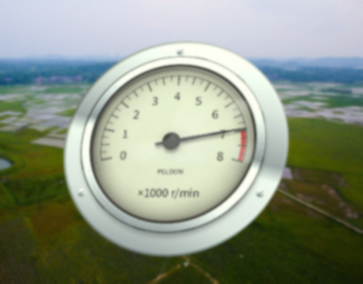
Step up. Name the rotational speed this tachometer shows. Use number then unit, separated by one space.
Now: 7000 rpm
